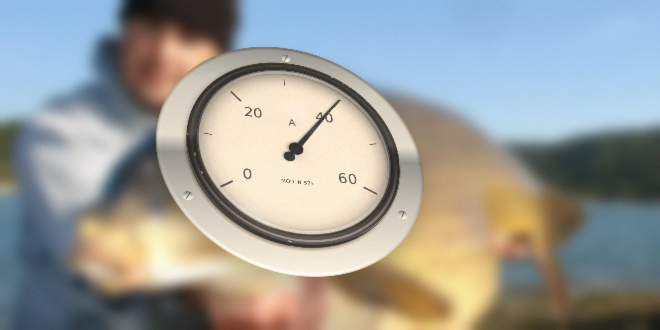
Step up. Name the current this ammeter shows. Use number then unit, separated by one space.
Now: 40 A
